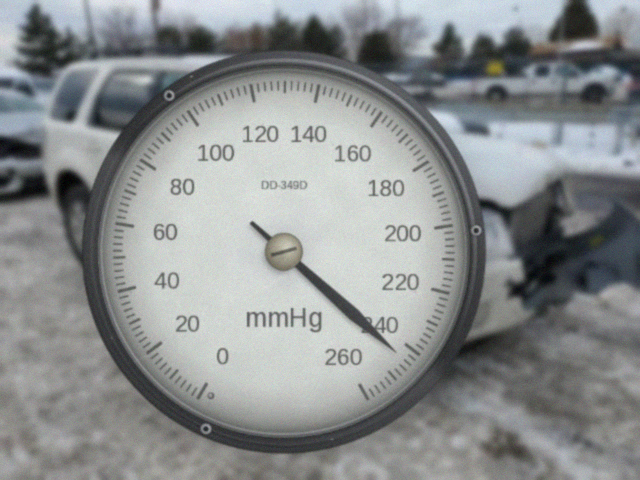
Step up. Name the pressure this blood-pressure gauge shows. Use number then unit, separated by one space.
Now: 244 mmHg
